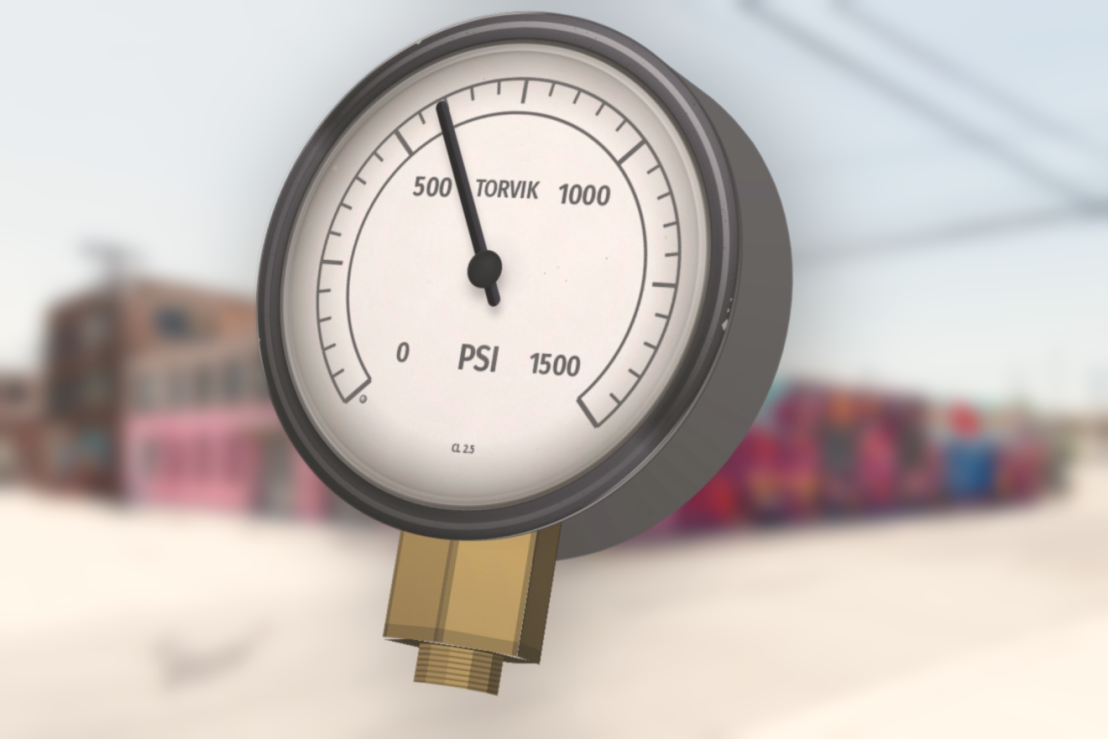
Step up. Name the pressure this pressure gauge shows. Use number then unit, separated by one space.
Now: 600 psi
